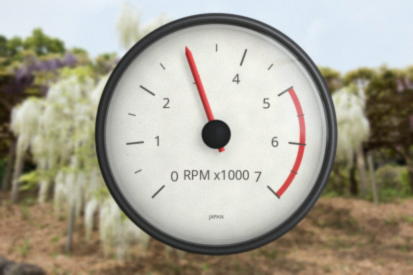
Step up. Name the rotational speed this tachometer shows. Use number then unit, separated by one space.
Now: 3000 rpm
